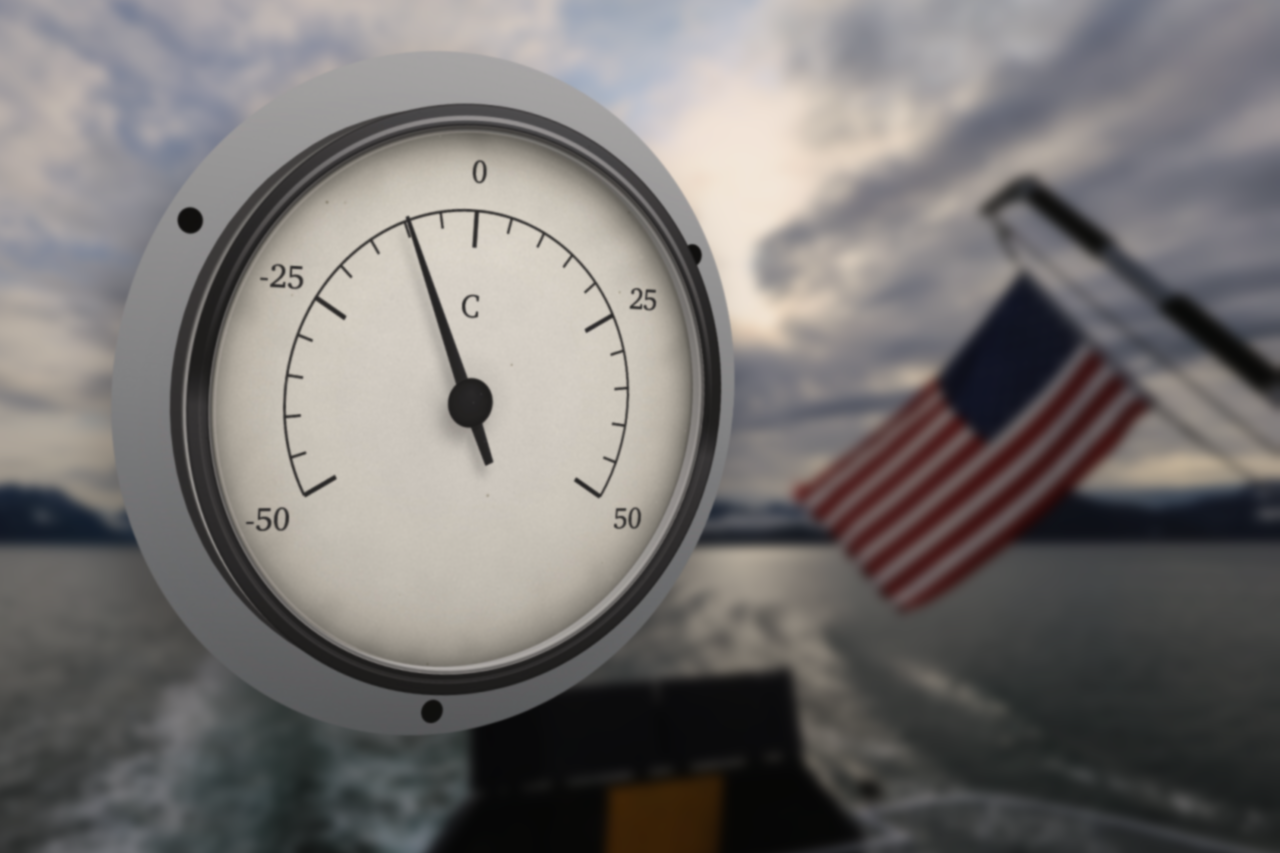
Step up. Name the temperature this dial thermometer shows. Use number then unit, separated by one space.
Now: -10 °C
